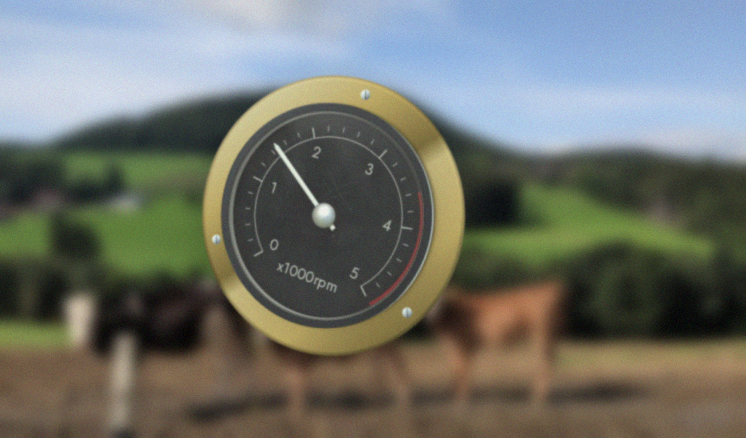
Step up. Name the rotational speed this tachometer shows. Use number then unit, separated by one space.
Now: 1500 rpm
